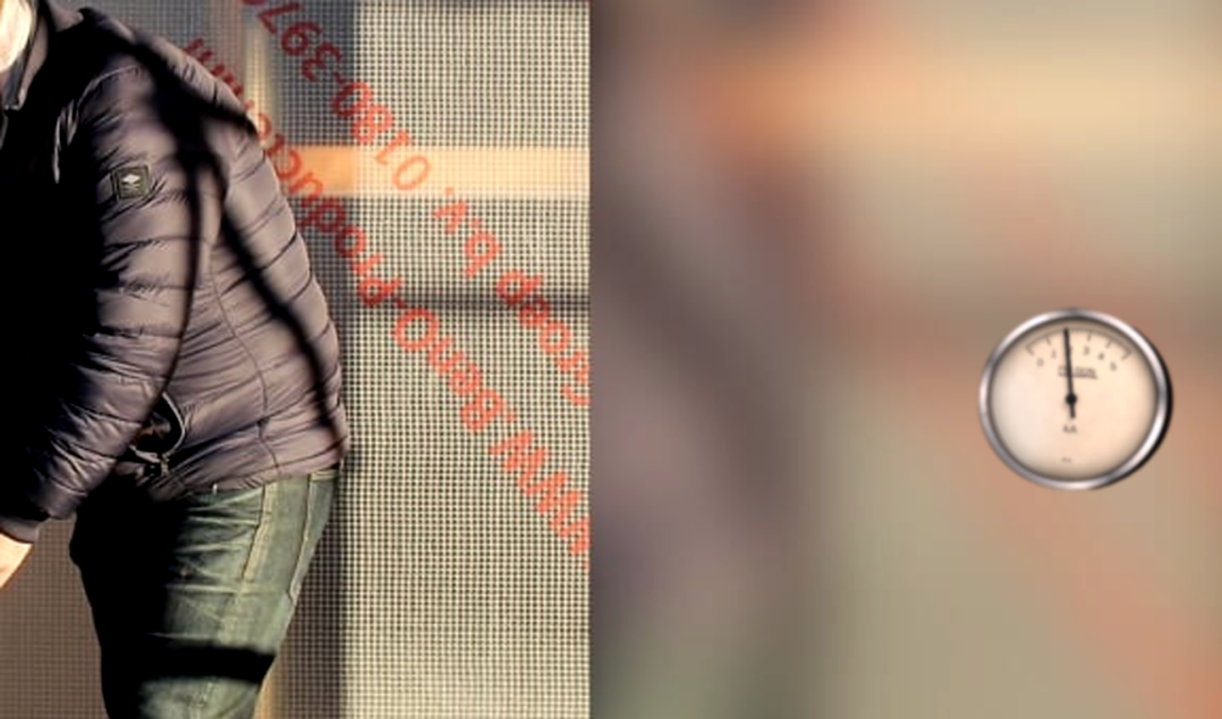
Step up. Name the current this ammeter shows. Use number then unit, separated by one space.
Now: 2 kA
